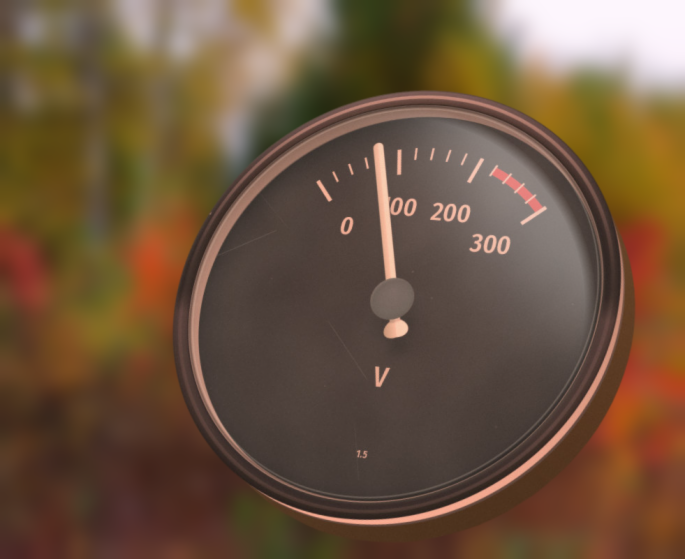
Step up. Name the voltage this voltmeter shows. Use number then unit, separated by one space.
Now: 80 V
